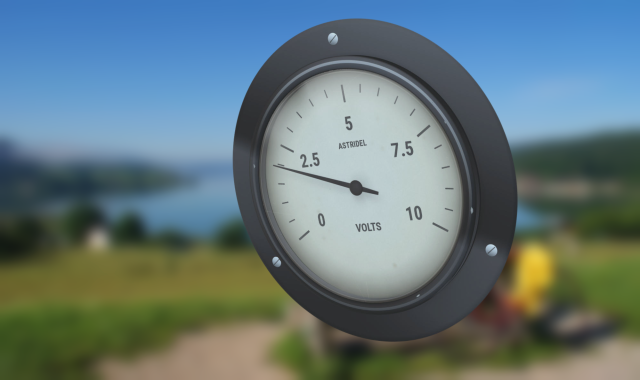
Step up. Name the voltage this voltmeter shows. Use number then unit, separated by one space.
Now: 2 V
